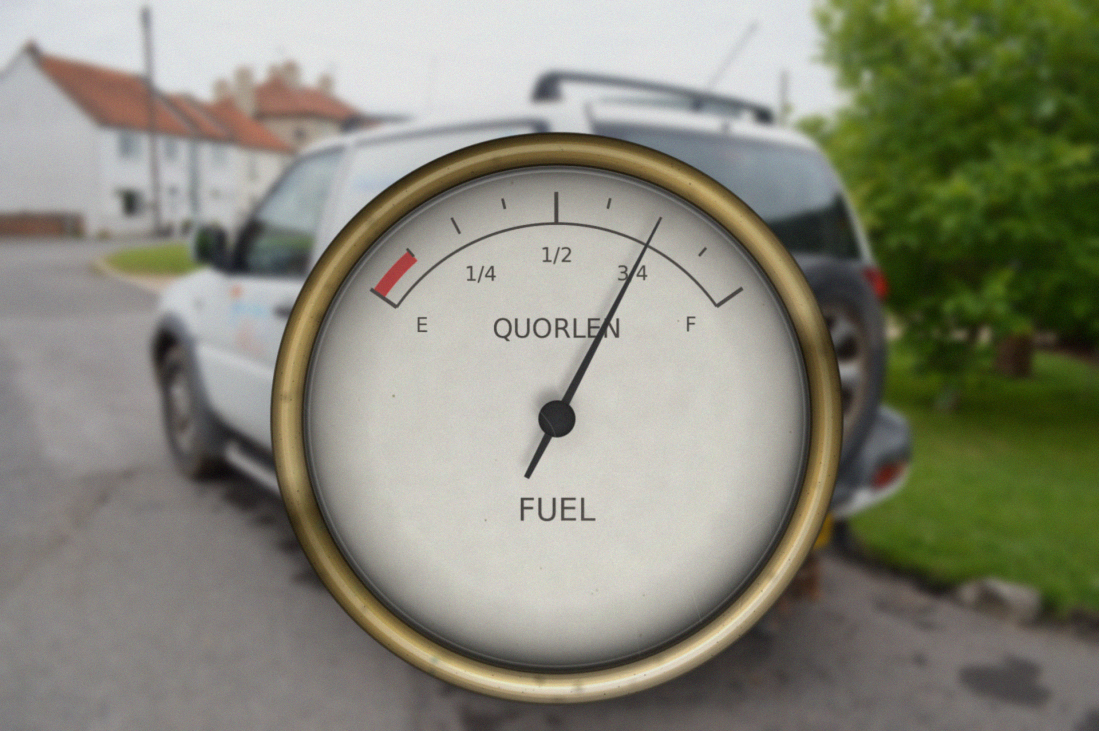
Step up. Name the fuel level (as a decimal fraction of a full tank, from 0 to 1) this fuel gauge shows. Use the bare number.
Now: 0.75
